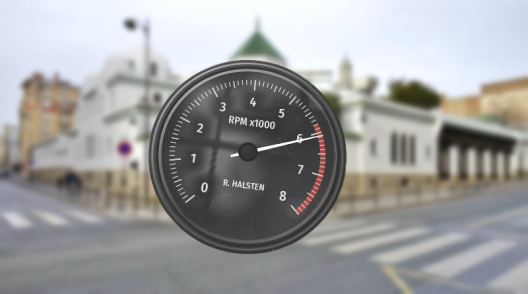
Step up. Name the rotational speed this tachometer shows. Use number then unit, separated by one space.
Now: 6100 rpm
